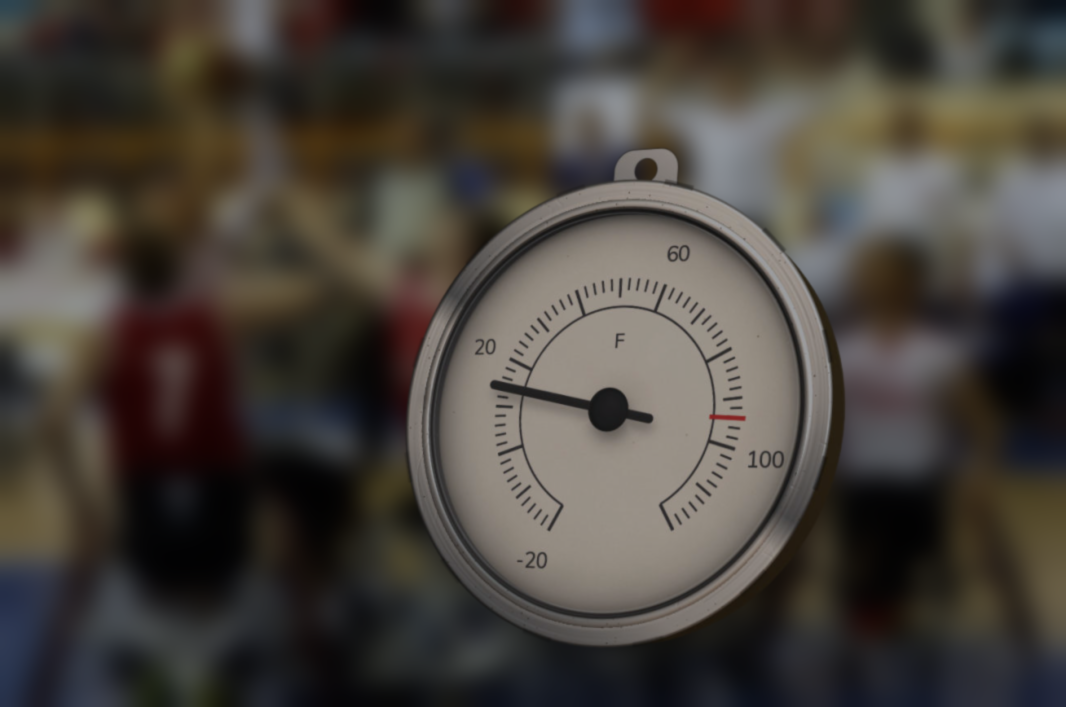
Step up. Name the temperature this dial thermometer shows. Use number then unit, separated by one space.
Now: 14 °F
